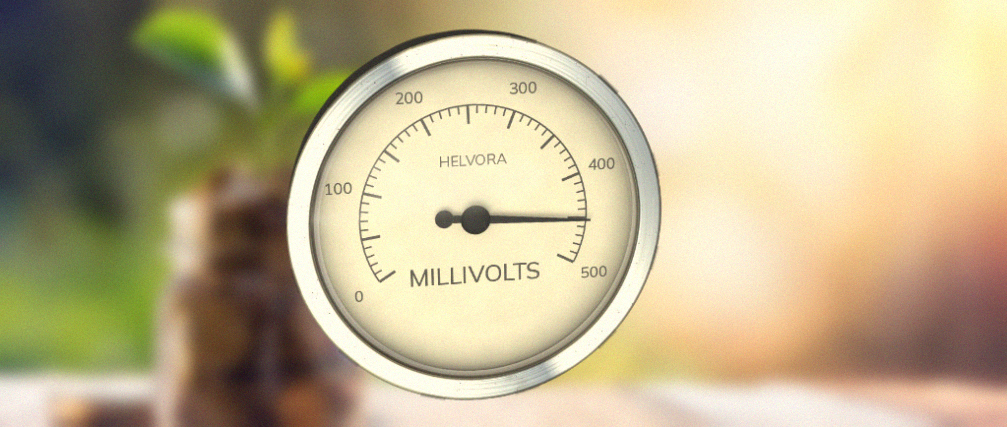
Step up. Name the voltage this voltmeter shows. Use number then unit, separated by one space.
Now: 450 mV
